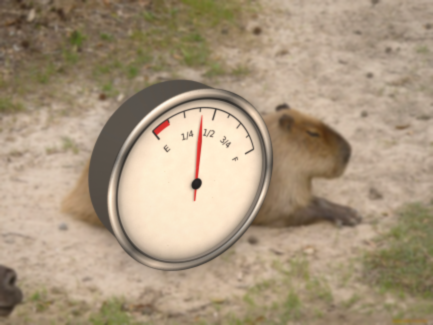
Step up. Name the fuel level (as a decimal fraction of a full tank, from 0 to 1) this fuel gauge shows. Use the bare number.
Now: 0.375
